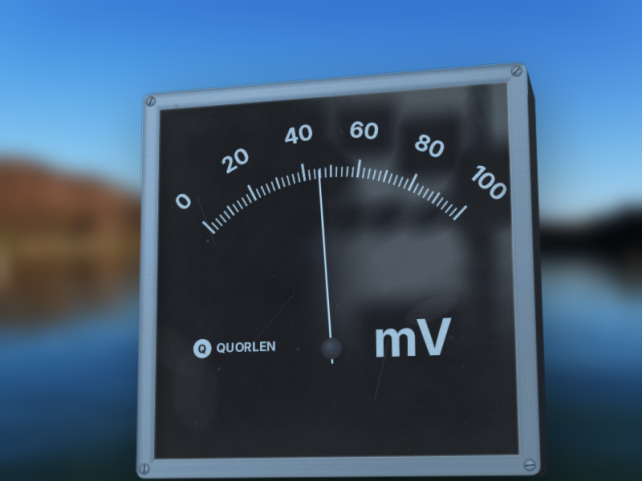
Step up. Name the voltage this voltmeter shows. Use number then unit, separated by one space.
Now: 46 mV
